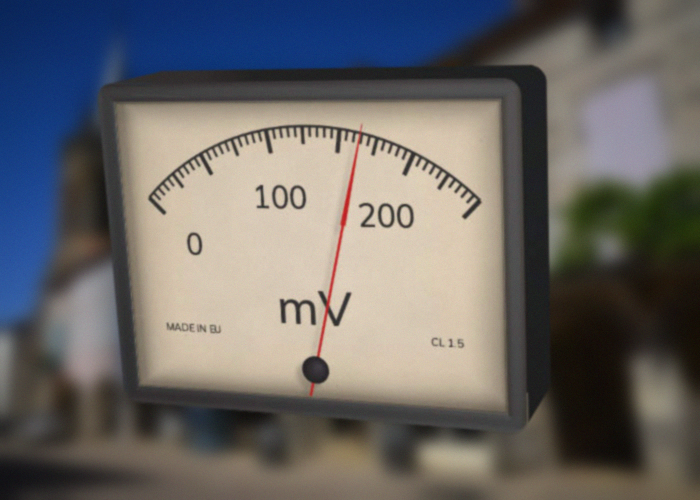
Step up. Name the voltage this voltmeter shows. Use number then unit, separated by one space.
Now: 165 mV
